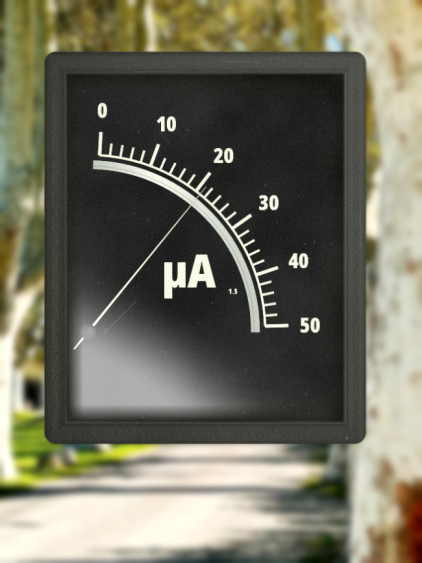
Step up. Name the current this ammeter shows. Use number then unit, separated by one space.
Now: 21 µA
